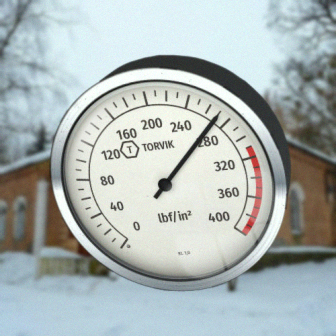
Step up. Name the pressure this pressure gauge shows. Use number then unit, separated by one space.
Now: 270 psi
